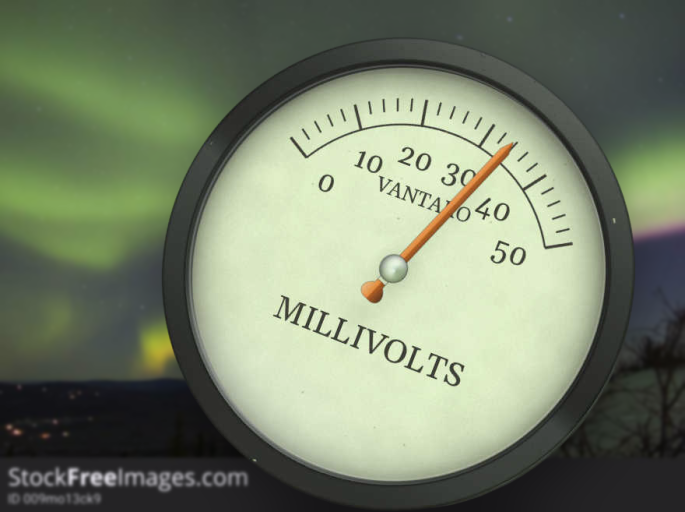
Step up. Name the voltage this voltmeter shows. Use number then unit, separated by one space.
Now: 34 mV
